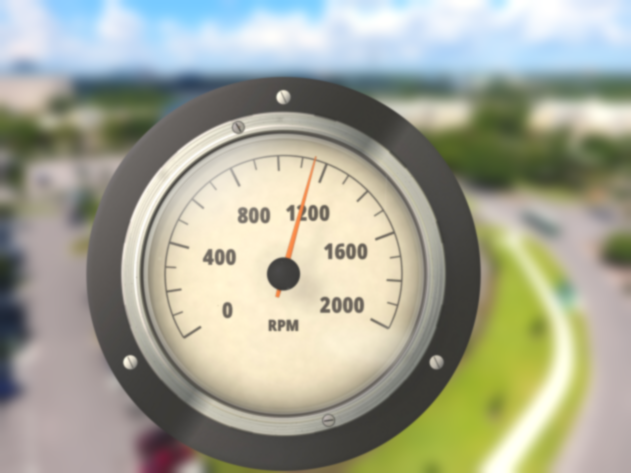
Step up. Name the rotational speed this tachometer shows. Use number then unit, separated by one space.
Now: 1150 rpm
